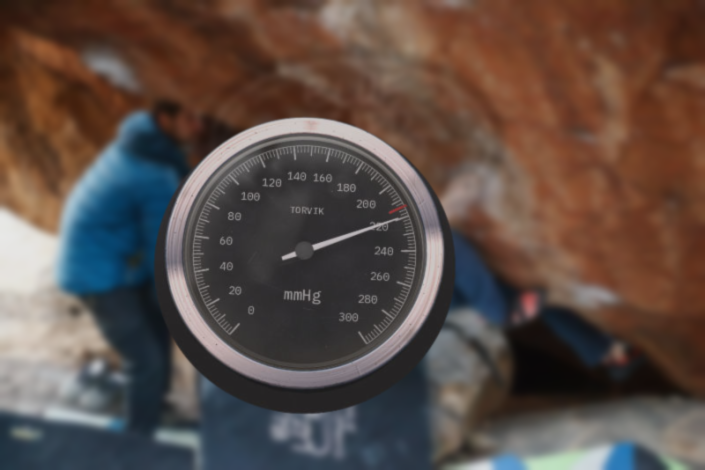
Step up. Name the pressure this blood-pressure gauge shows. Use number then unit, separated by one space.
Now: 220 mmHg
